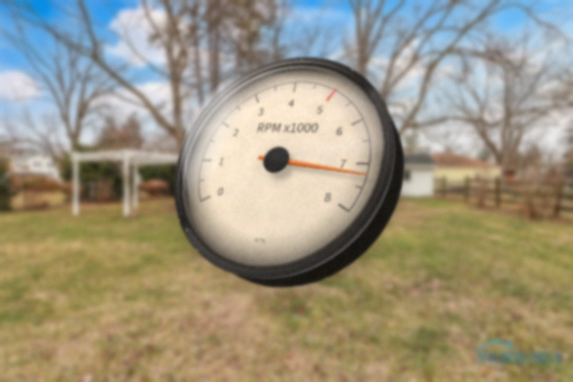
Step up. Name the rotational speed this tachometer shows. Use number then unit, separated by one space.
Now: 7250 rpm
